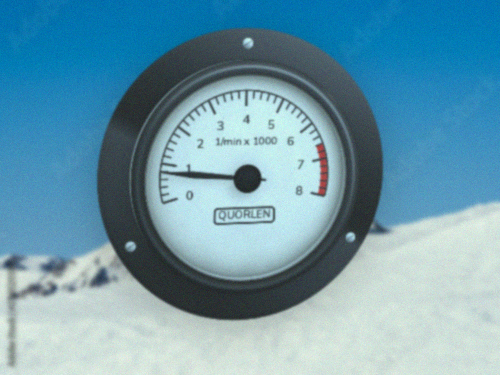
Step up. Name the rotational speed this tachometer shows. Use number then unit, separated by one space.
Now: 800 rpm
